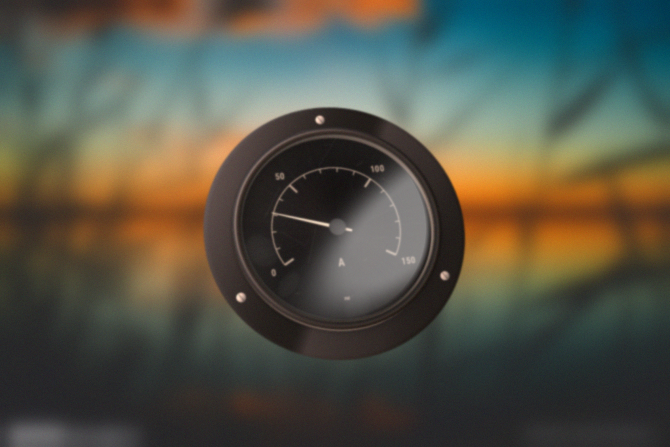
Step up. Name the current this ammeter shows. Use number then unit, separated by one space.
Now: 30 A
